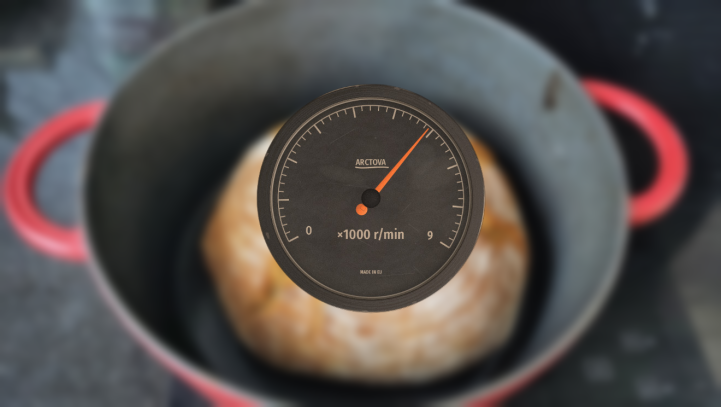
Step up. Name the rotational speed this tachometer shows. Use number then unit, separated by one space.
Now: 5900 rpm
